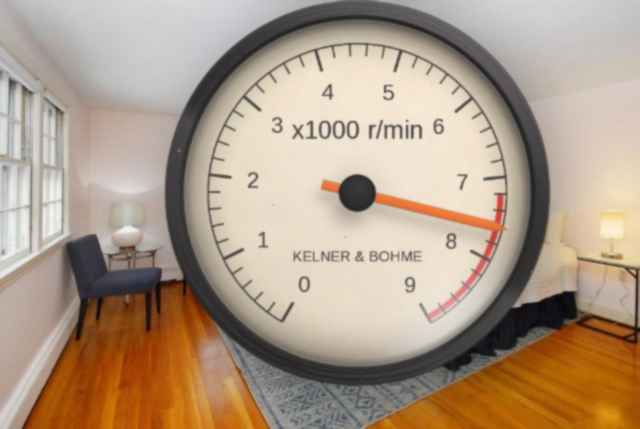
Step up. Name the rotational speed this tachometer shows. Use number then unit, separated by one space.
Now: 7600 rpm
